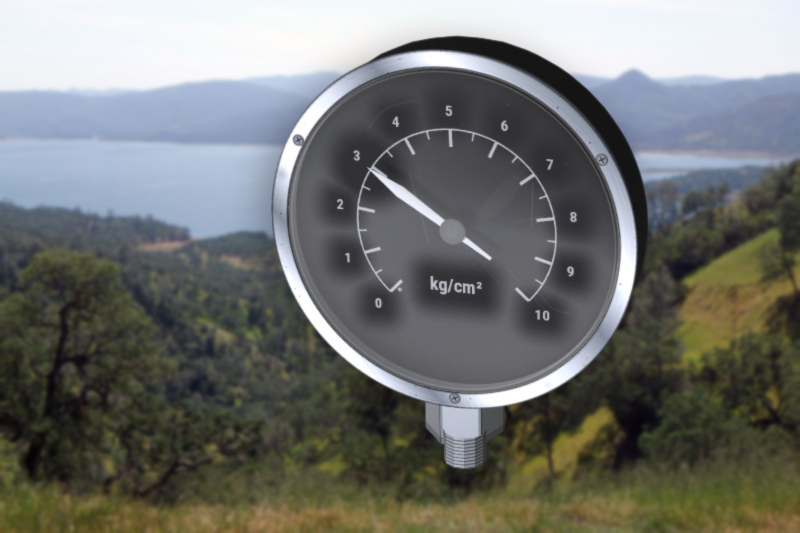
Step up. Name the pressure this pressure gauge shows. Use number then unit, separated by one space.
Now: 3 kg/cm²
